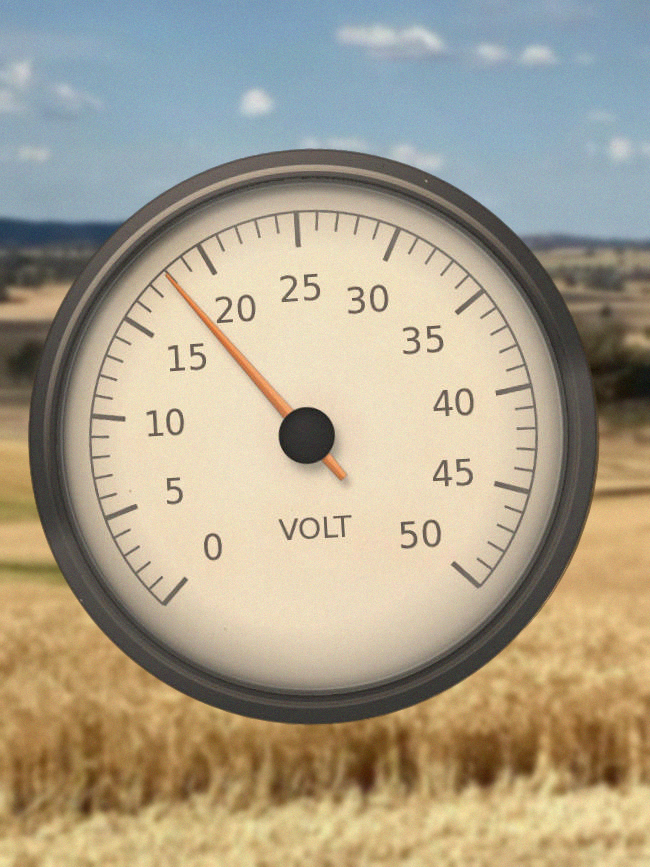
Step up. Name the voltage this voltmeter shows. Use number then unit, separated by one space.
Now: 18 V
